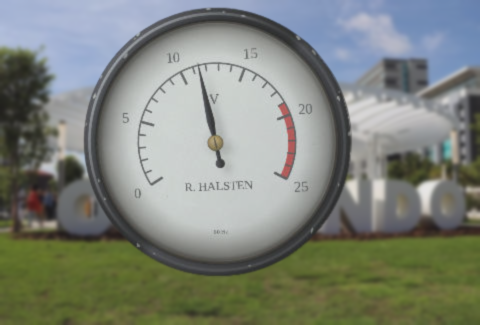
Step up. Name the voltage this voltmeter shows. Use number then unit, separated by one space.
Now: 11.5 V
